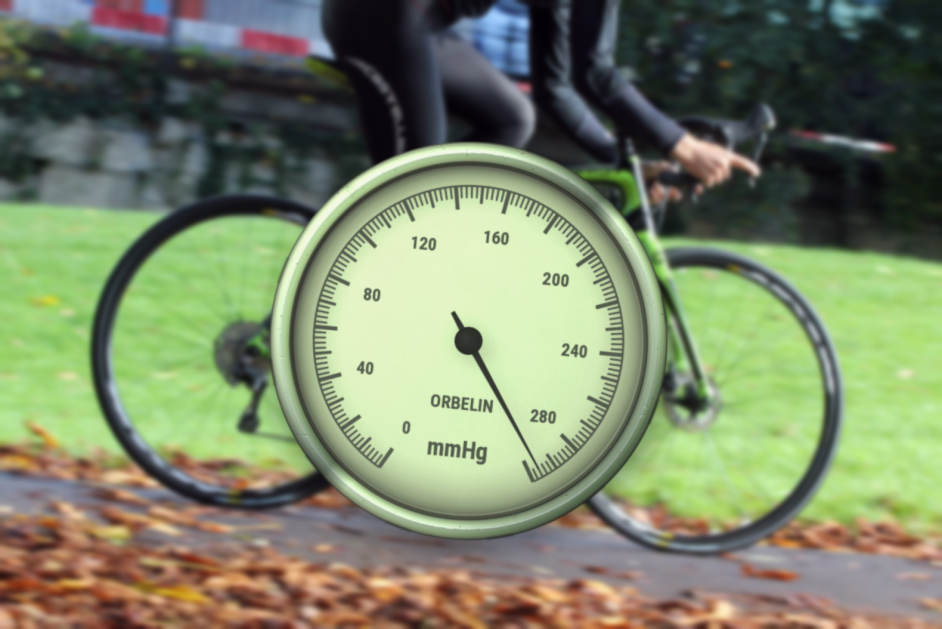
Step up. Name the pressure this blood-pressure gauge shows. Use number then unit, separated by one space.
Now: 296 mmHg
